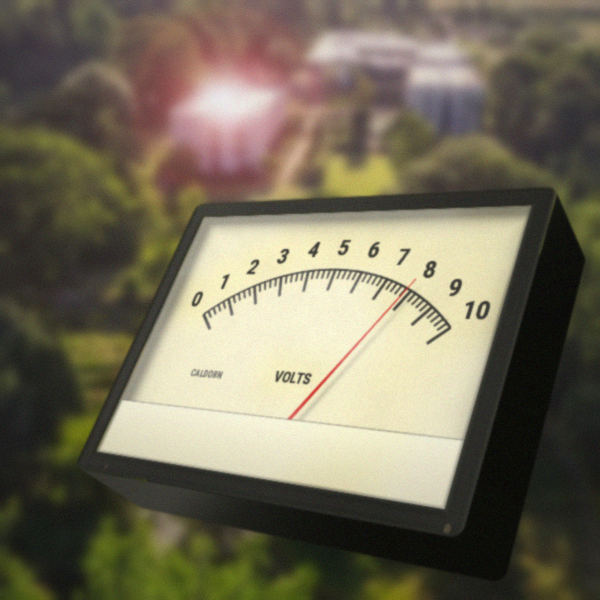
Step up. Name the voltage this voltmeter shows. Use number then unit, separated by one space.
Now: 8 V
